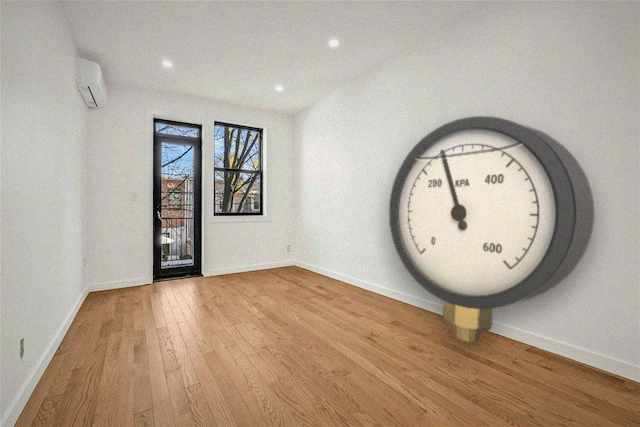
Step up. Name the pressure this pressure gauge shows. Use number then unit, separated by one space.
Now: 260 kPa
